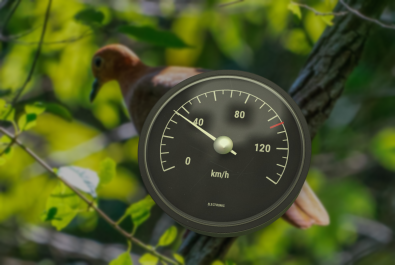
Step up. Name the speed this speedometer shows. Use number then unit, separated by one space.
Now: 35 km/h
